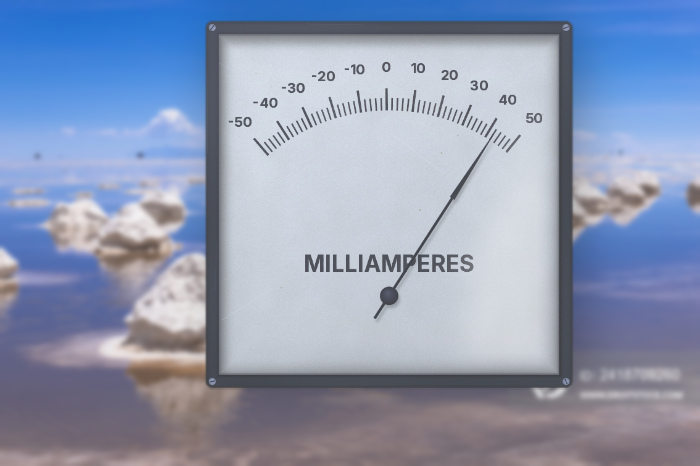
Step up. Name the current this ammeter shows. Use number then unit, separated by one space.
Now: 42 mA
